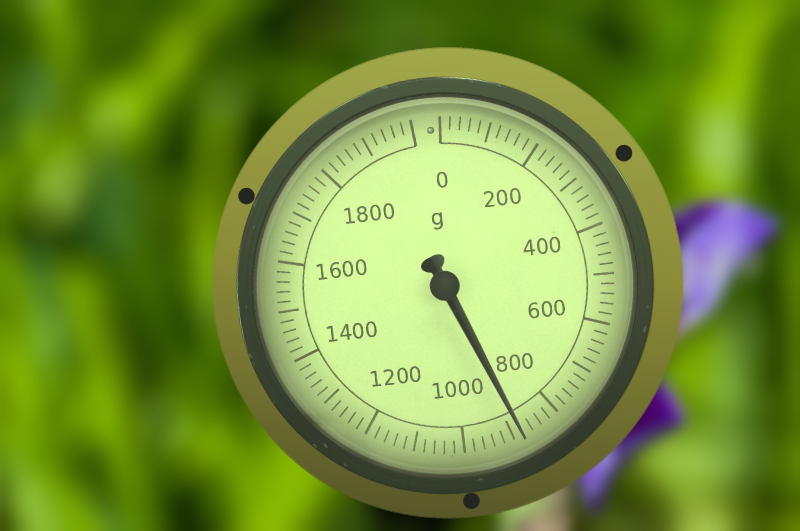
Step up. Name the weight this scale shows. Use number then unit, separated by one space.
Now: 880 g
